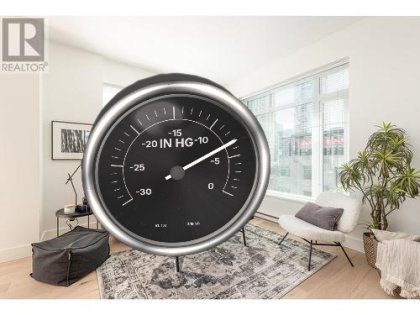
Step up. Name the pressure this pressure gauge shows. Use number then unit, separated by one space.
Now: -7 inHg
